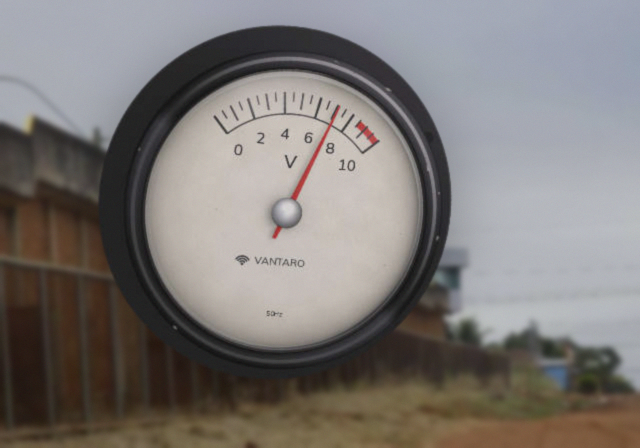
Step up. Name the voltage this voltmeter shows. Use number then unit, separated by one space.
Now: 7 V
